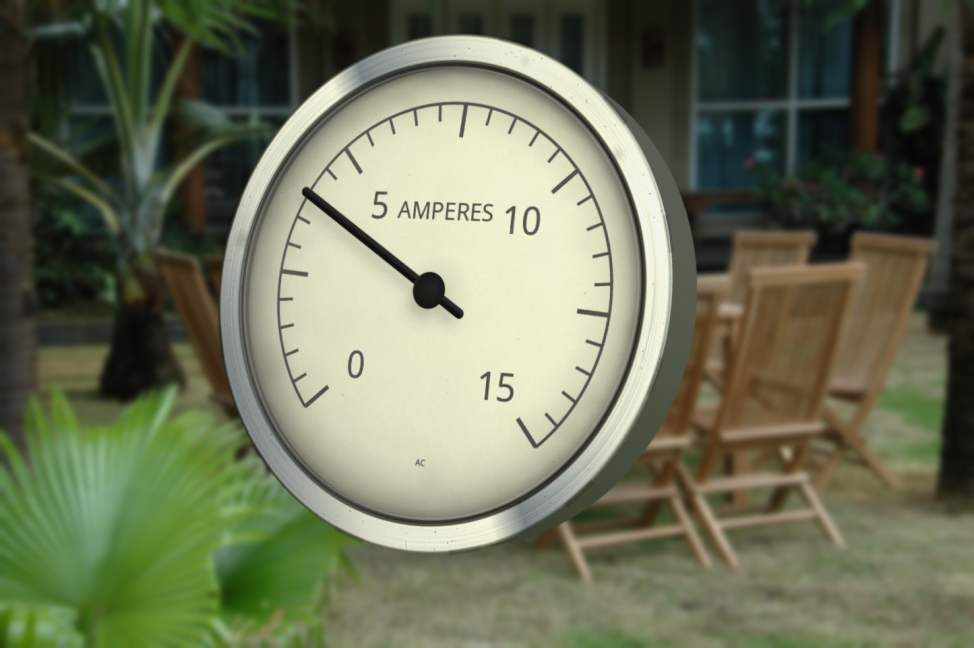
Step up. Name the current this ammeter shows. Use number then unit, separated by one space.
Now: 4 A
